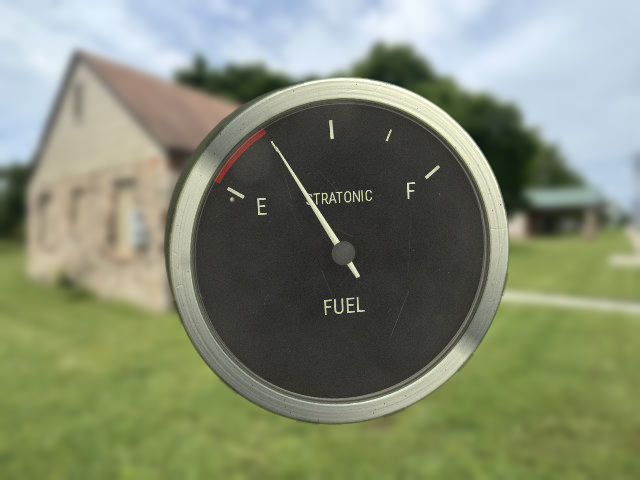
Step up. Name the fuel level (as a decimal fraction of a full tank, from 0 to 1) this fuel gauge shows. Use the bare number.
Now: 0.25
